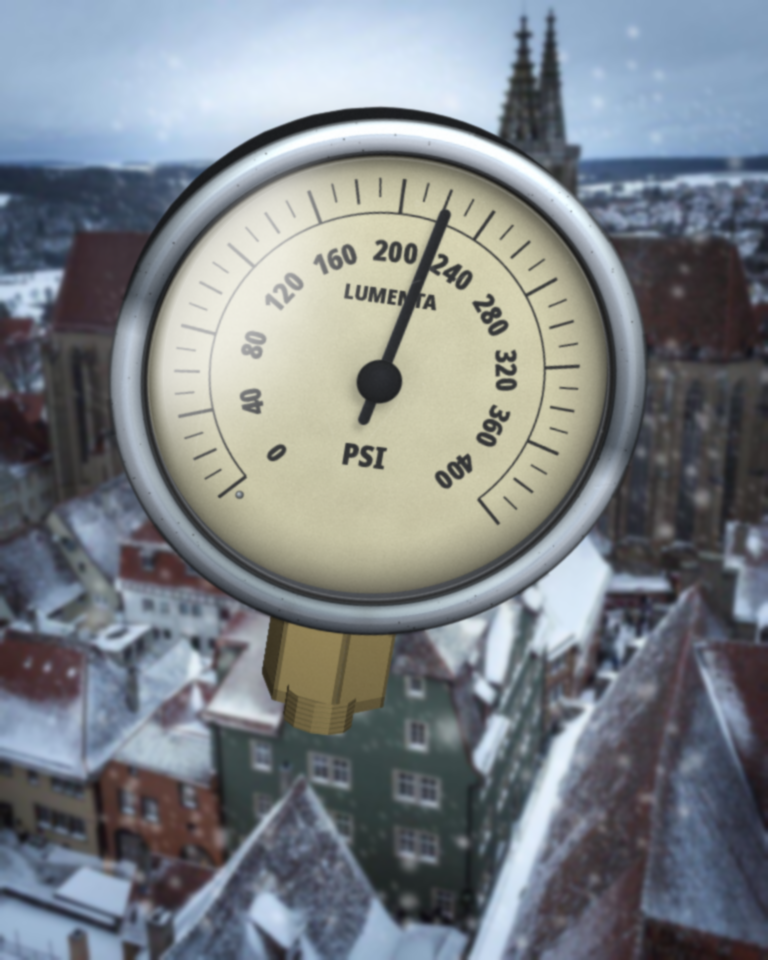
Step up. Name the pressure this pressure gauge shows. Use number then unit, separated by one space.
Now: 220 psi
